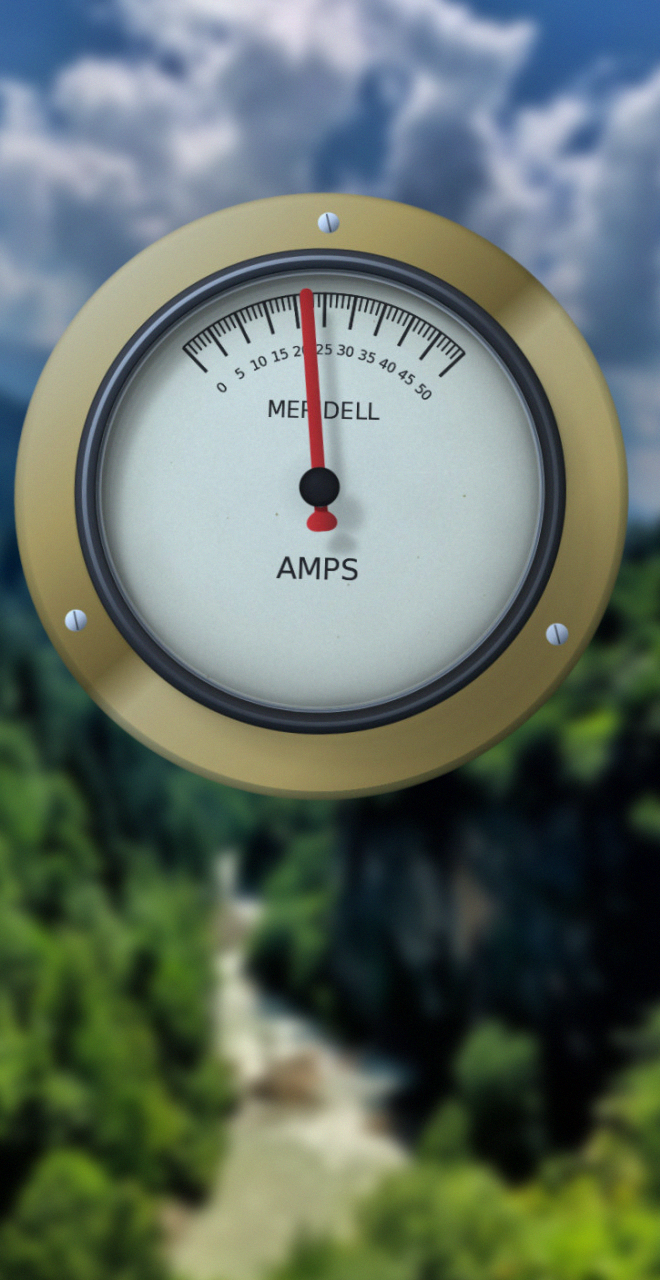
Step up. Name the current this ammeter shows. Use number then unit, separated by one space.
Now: 22 A
